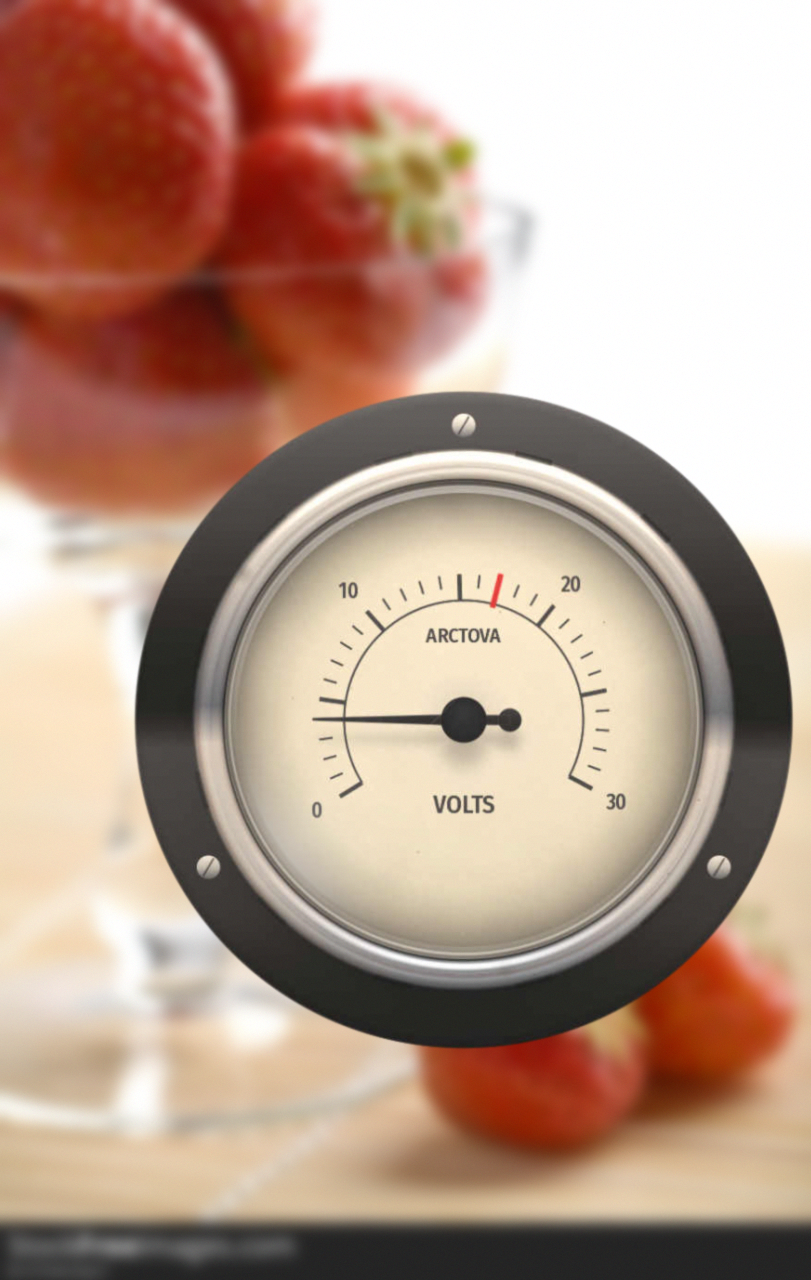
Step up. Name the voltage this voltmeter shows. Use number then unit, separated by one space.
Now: 4 V
